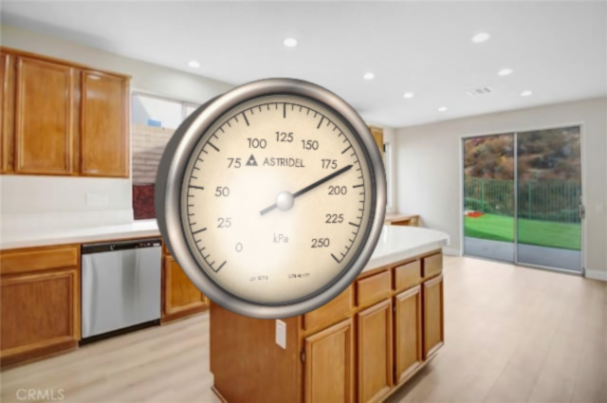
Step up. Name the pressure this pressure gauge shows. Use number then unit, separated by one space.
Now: 185 kPa
